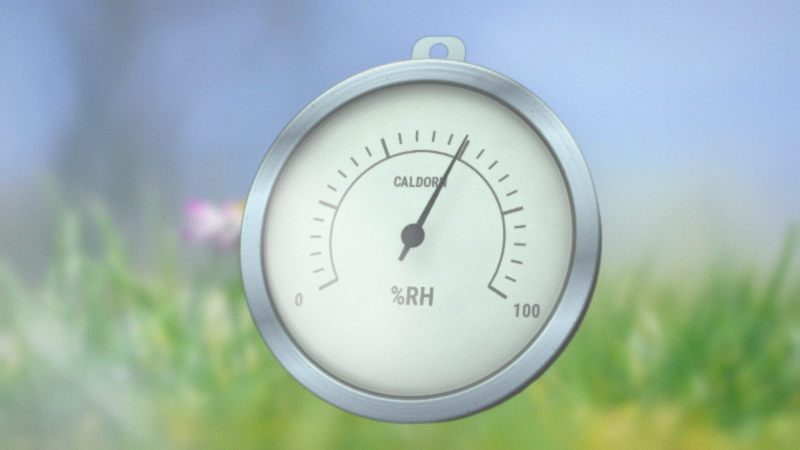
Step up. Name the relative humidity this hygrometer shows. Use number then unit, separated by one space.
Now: 60 %
